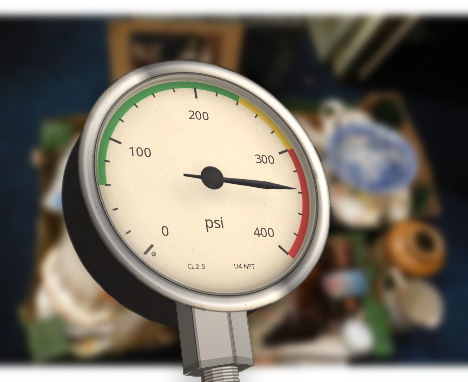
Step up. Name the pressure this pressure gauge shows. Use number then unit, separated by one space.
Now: 340 psi
